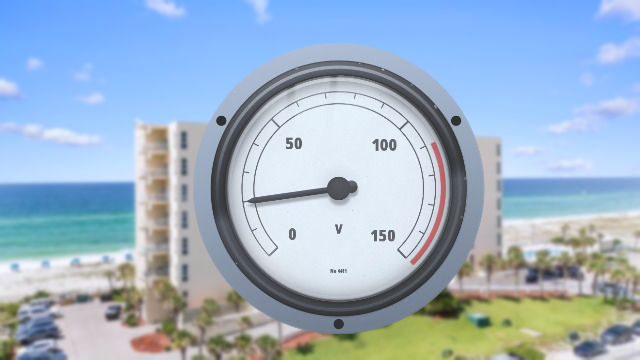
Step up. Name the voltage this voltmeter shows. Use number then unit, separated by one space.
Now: 20 V
